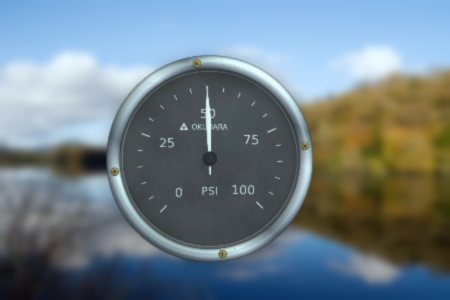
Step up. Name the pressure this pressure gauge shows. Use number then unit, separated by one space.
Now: 50 psi
